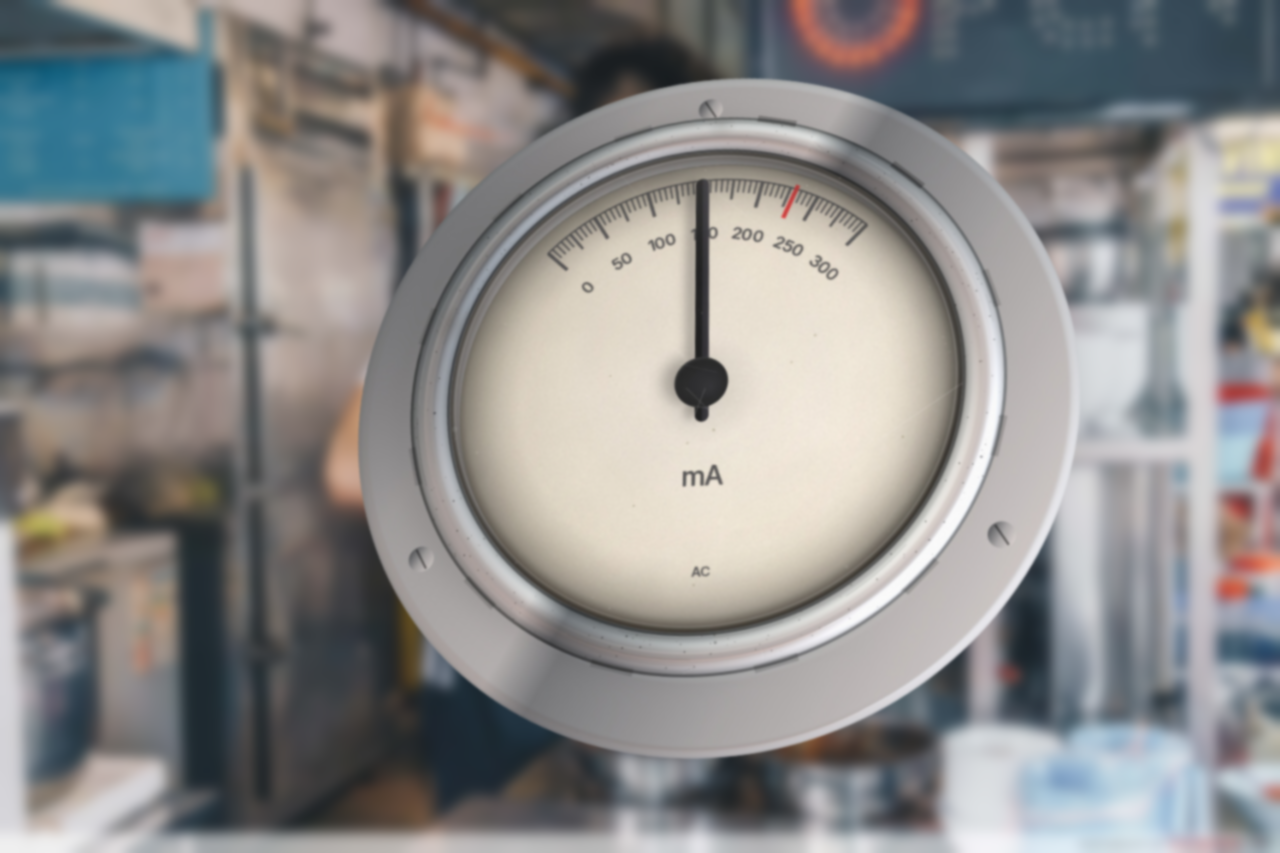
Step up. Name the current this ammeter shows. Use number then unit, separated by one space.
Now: 150 mA
